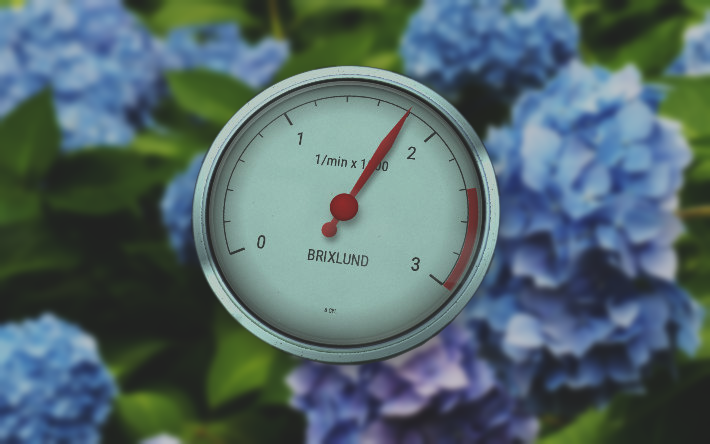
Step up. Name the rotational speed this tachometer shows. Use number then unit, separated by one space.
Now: 1800 rpm
